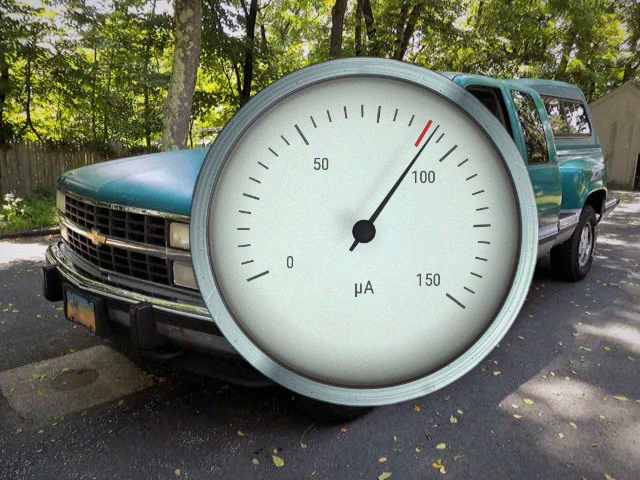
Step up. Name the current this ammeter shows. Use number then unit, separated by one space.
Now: 92.5 µA
